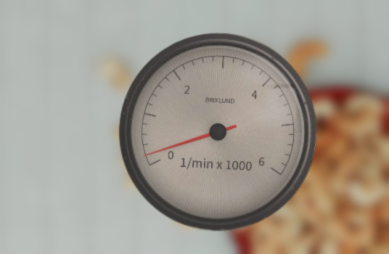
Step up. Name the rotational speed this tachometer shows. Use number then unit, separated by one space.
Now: 200 rpm
